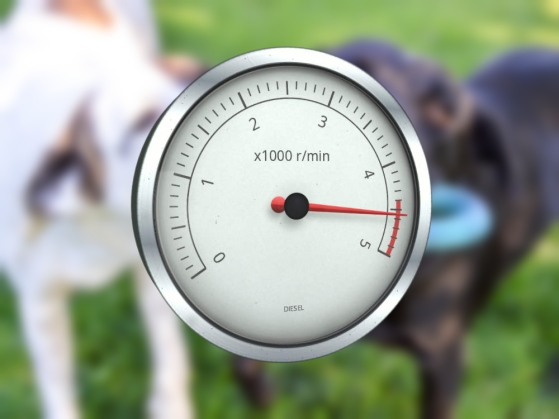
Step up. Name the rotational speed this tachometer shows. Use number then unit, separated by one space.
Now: 4550 rpm
